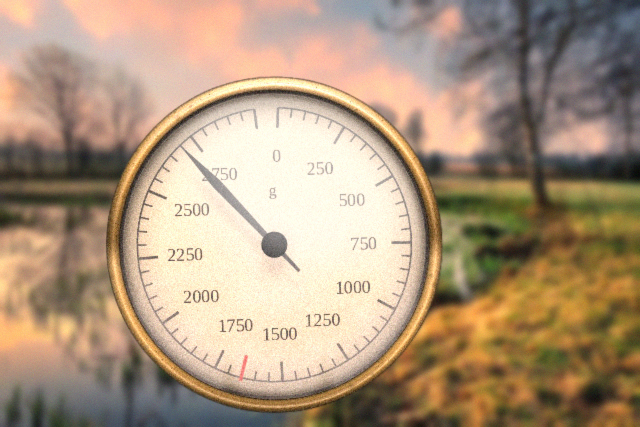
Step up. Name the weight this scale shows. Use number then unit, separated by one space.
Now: 2700 g
